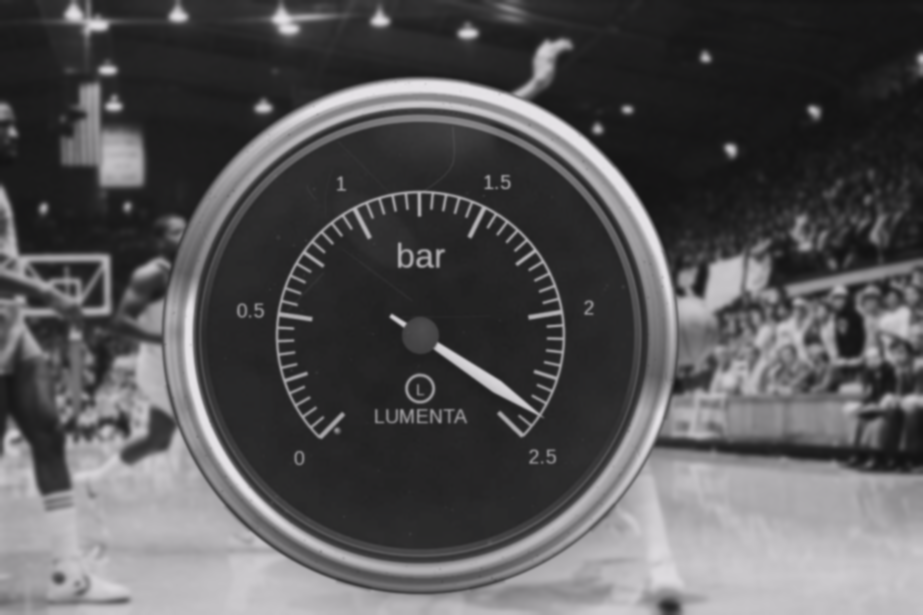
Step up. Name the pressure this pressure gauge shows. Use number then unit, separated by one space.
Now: 2.4 bar
